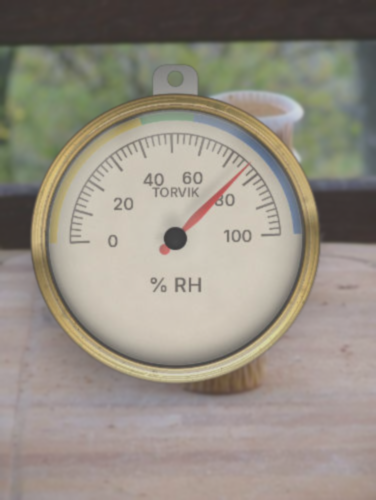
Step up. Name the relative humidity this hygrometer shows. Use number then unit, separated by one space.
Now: 76 %
